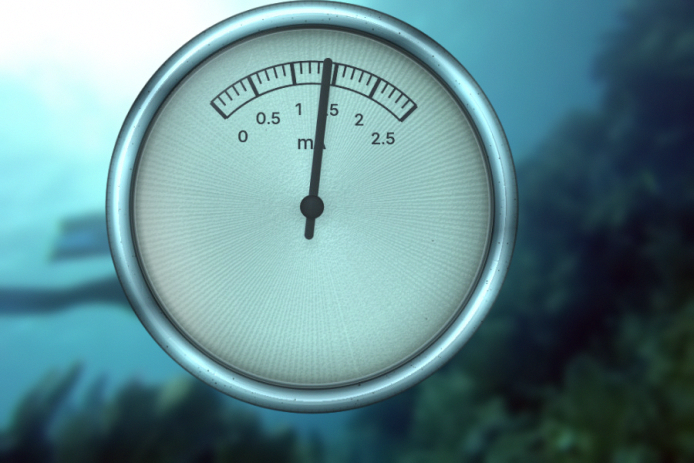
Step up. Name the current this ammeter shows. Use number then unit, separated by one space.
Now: 1.4 mA
